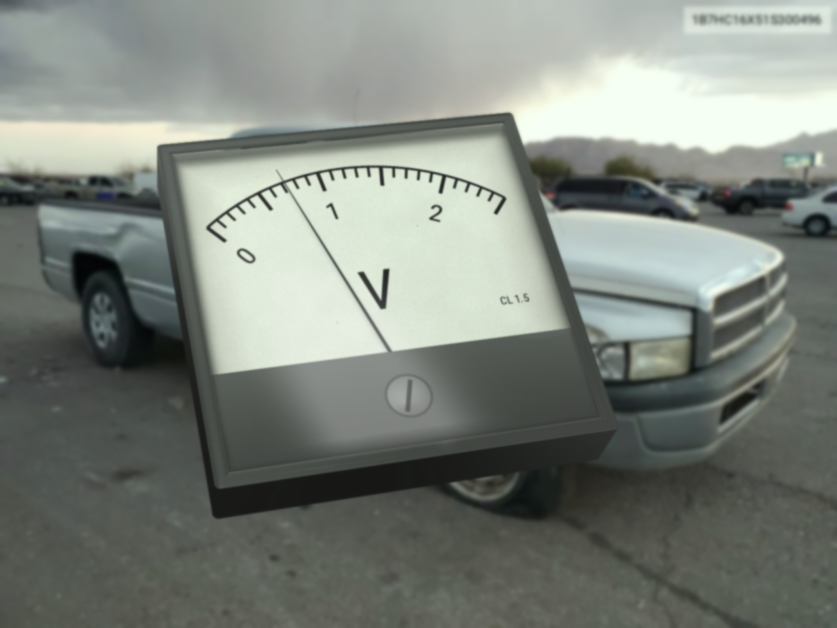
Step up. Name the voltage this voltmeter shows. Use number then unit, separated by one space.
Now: 0.7 V
